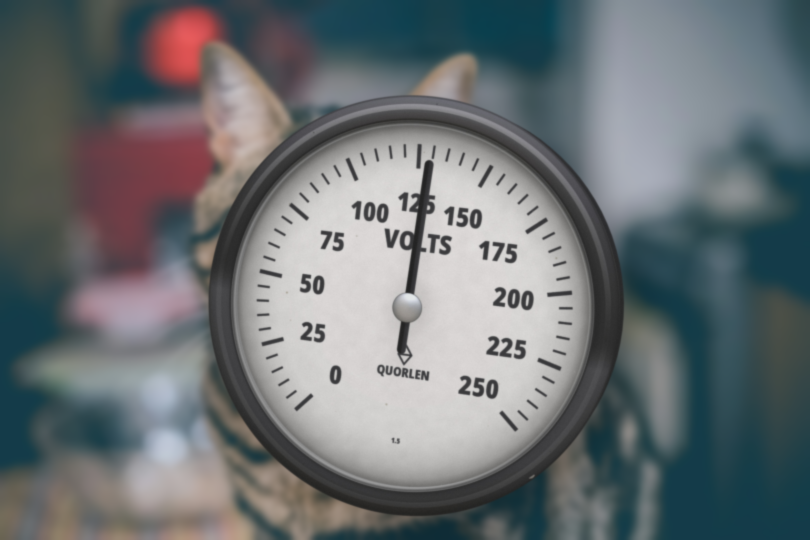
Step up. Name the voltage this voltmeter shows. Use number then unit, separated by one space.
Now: 130 V
